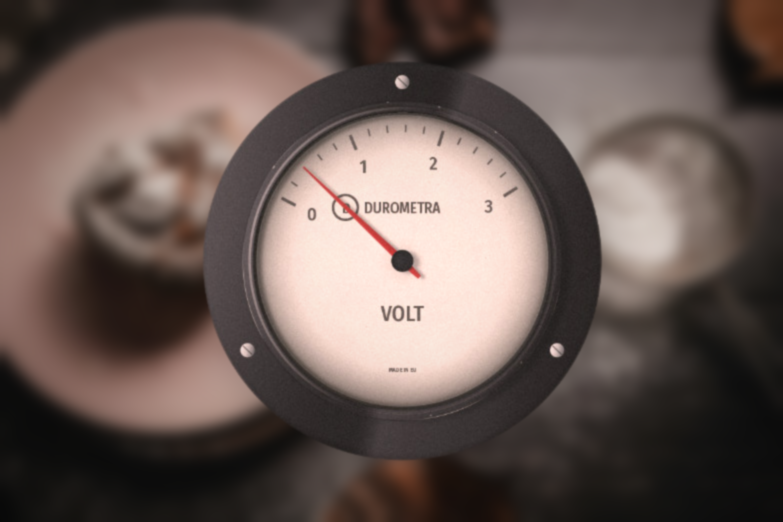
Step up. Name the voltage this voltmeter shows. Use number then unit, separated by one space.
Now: 0.4 V
